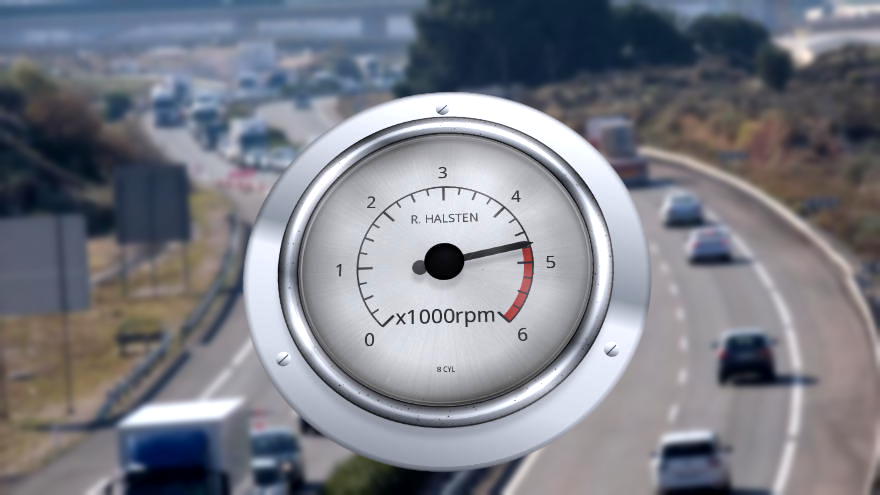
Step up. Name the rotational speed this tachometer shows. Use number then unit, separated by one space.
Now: 4750 rpm
